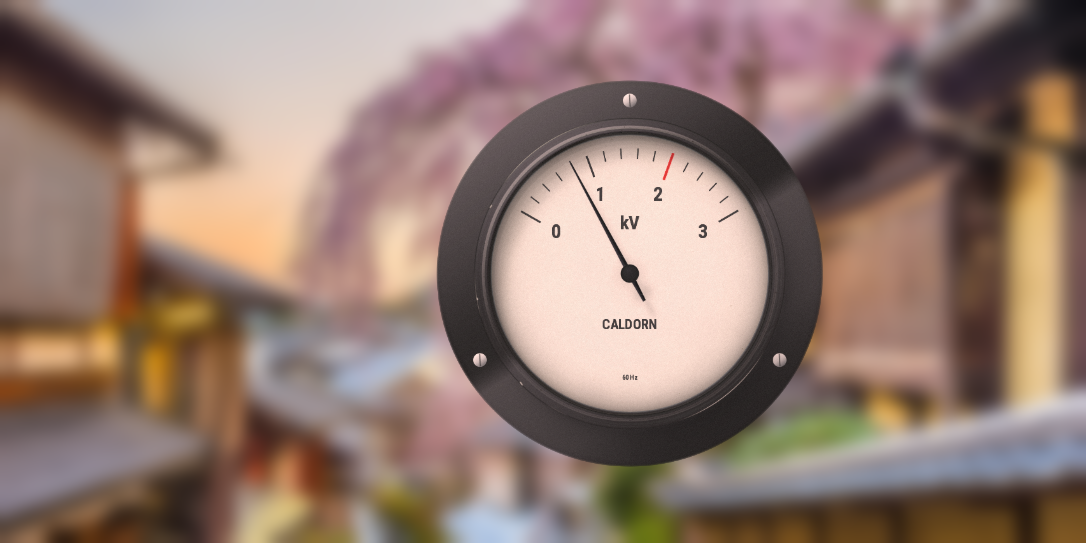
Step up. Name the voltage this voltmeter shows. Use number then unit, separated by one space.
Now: 0.8 kV
